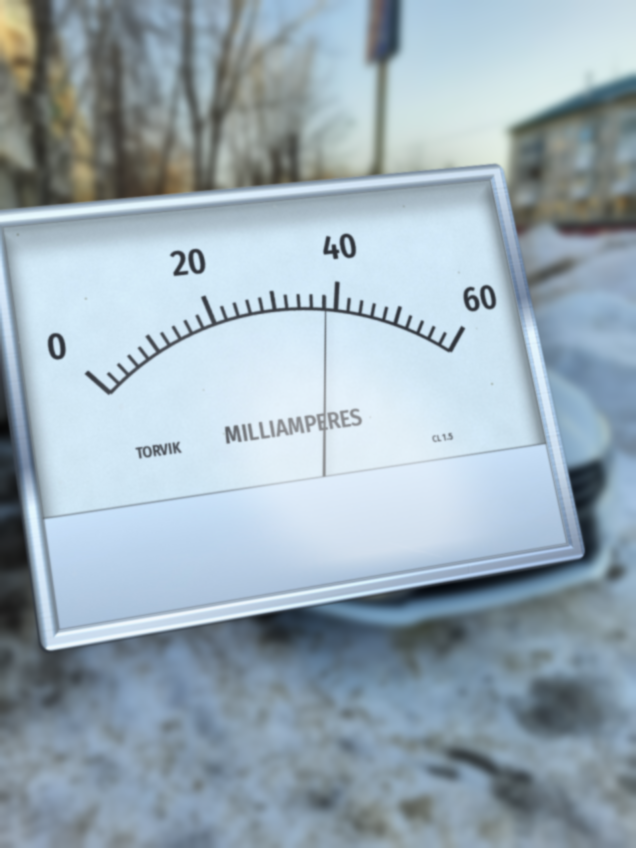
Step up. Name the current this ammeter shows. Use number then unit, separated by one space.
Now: 38 mA
